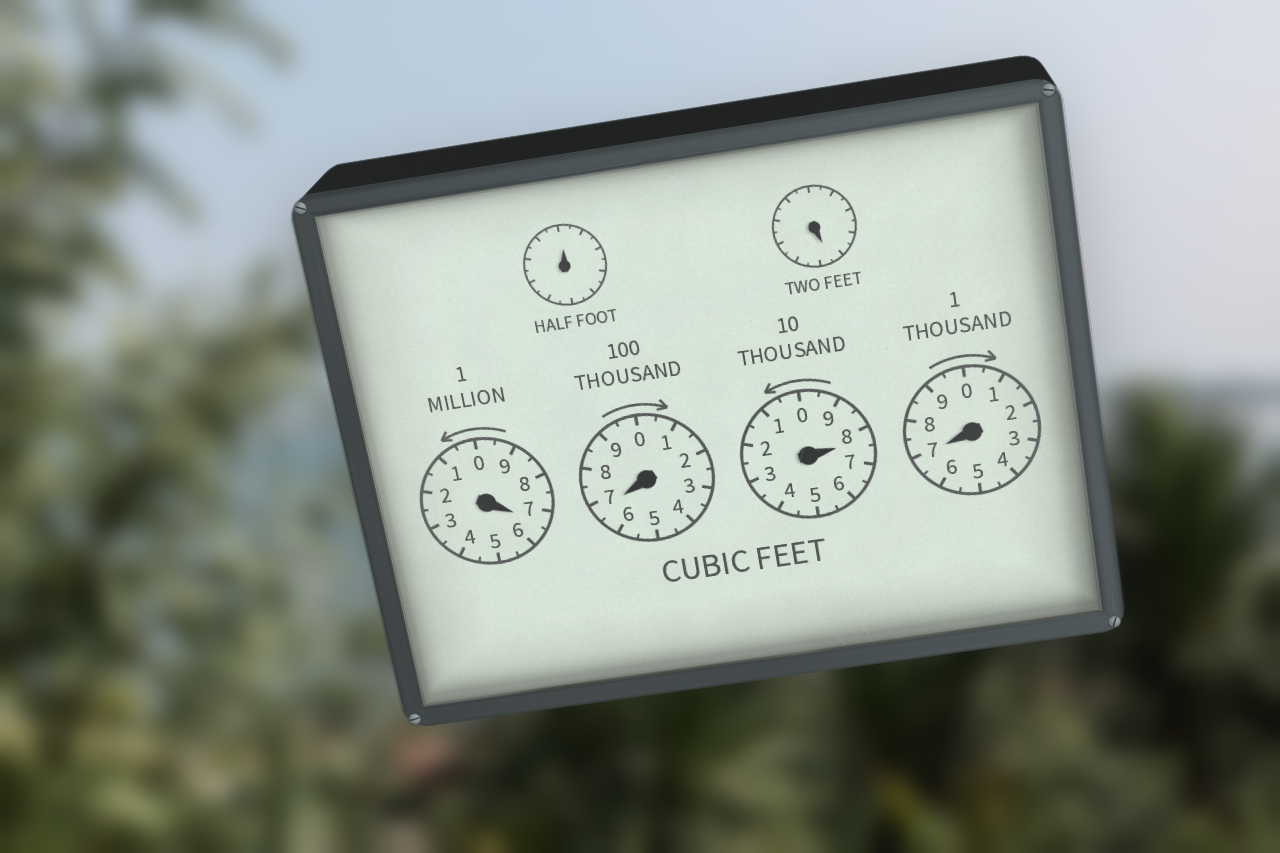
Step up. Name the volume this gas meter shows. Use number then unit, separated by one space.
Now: 667700 ft³
